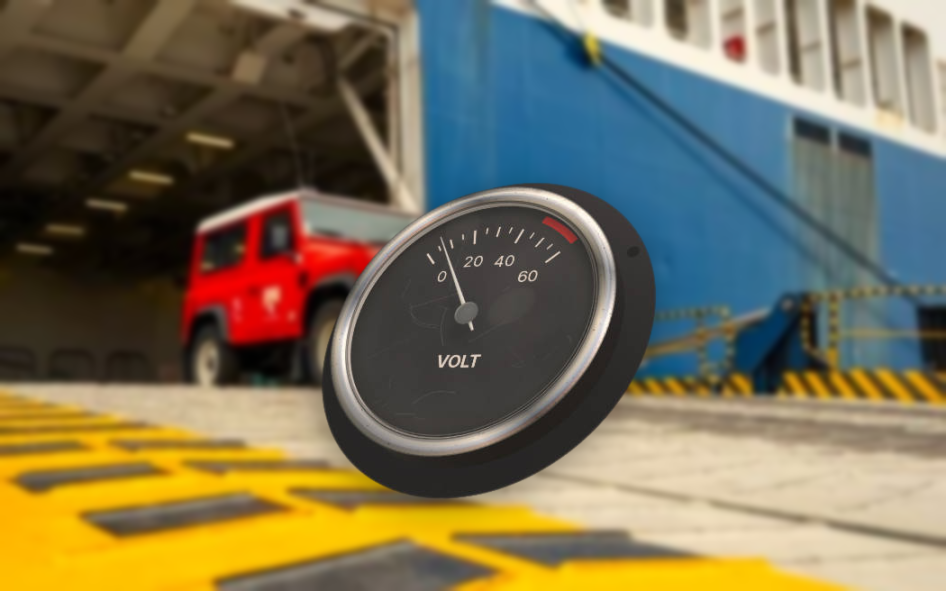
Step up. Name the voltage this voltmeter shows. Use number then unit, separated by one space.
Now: 7.5 V
